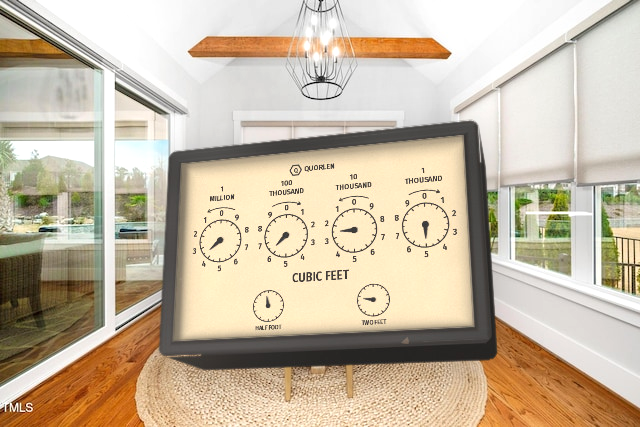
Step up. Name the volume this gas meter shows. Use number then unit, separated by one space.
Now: 362500 ft³
